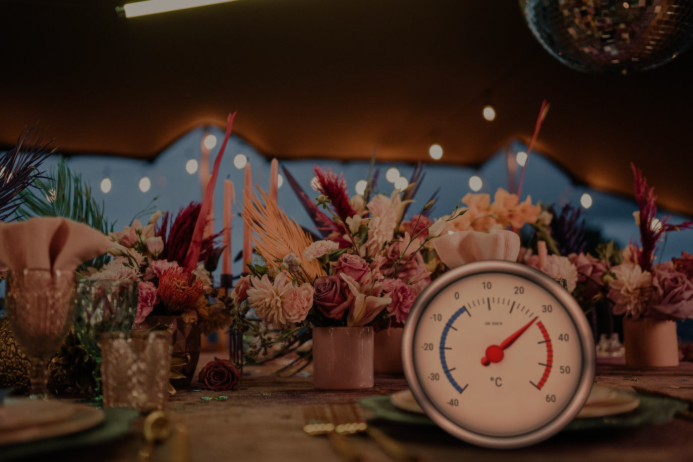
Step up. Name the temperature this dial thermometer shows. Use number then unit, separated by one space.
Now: 30 °C
